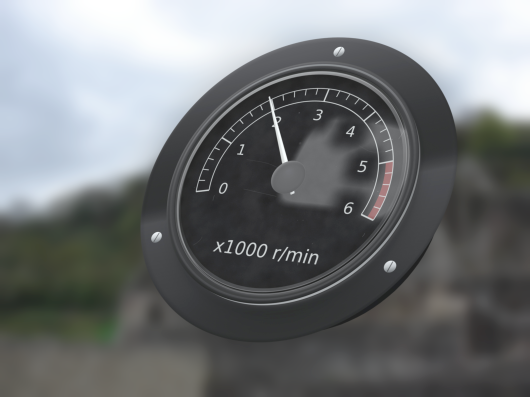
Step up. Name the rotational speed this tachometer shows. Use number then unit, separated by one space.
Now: 2000 rpm
